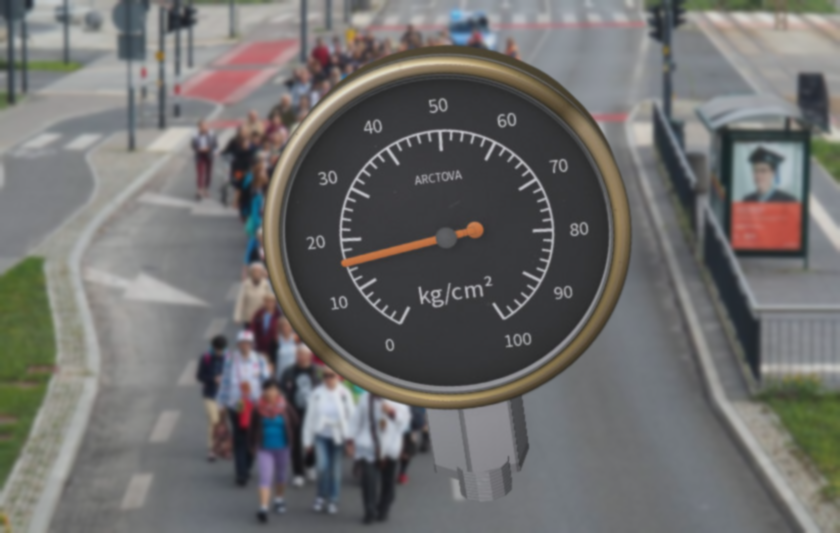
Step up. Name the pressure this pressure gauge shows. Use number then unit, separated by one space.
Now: 16 kg/cm²
